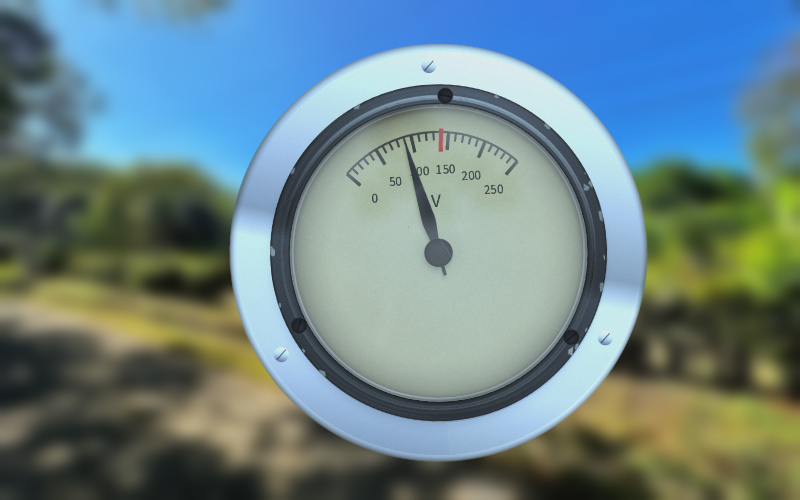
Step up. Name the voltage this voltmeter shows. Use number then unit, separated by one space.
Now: 90 V
